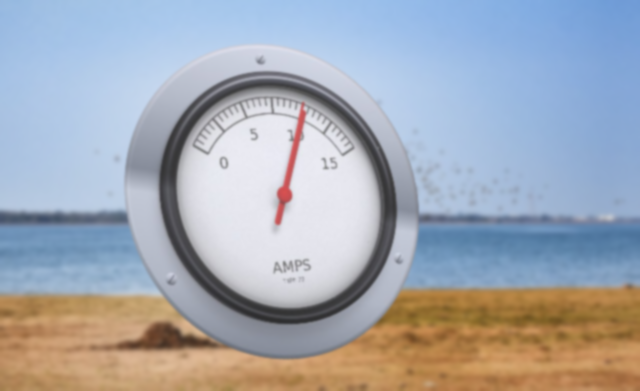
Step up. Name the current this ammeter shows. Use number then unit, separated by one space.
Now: 10 A
